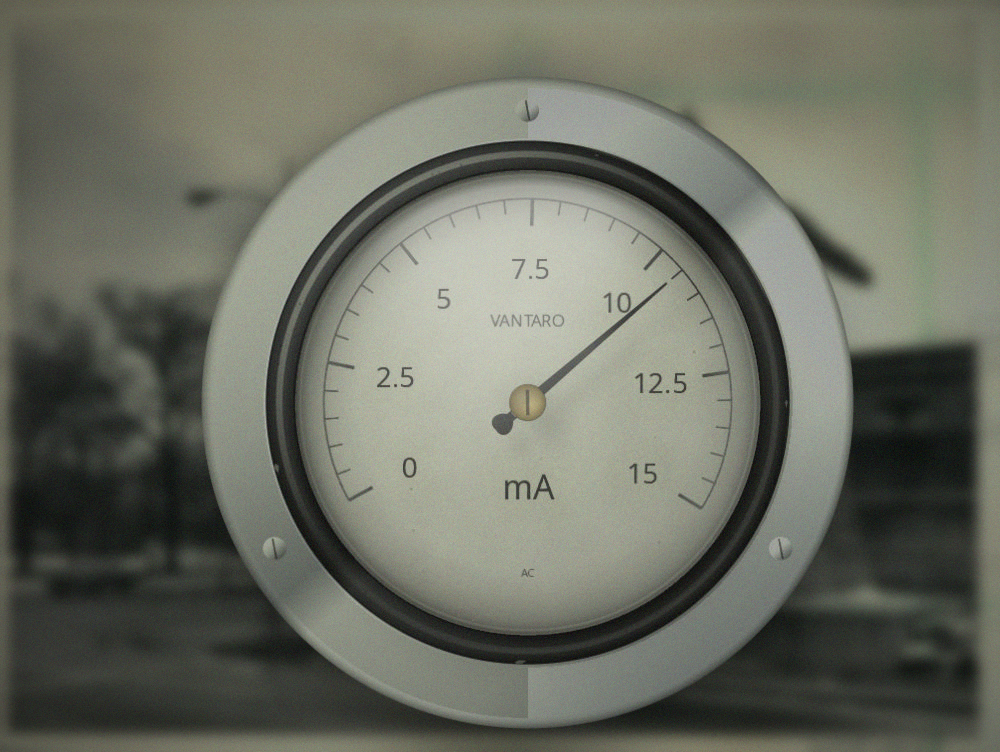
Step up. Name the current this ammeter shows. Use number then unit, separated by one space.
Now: 10.5 mA
